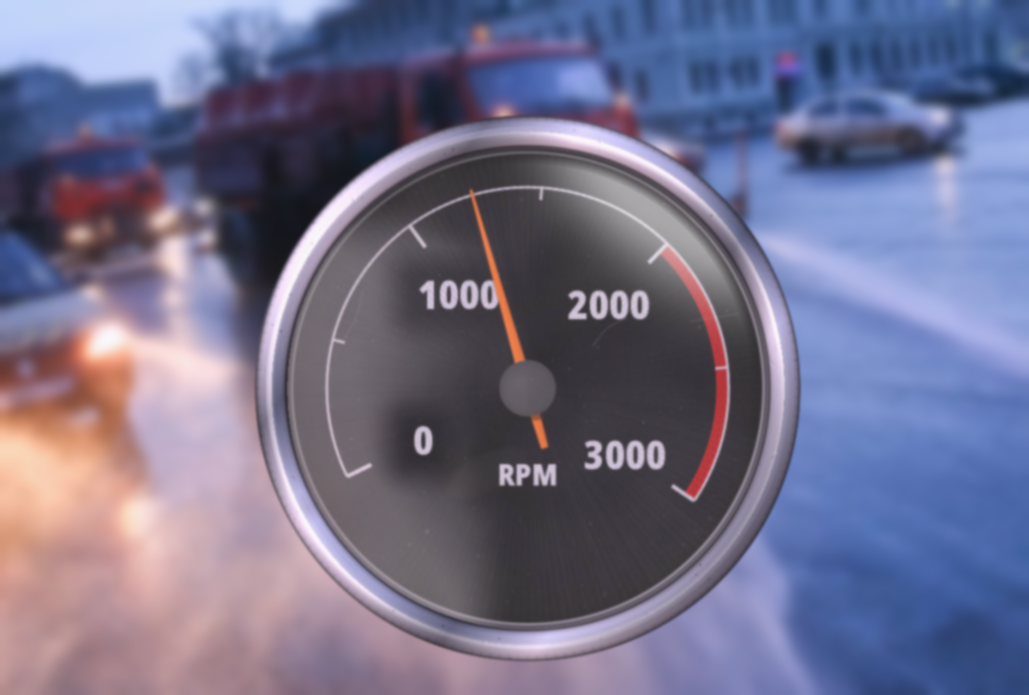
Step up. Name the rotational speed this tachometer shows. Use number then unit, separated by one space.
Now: 1250 rpm
